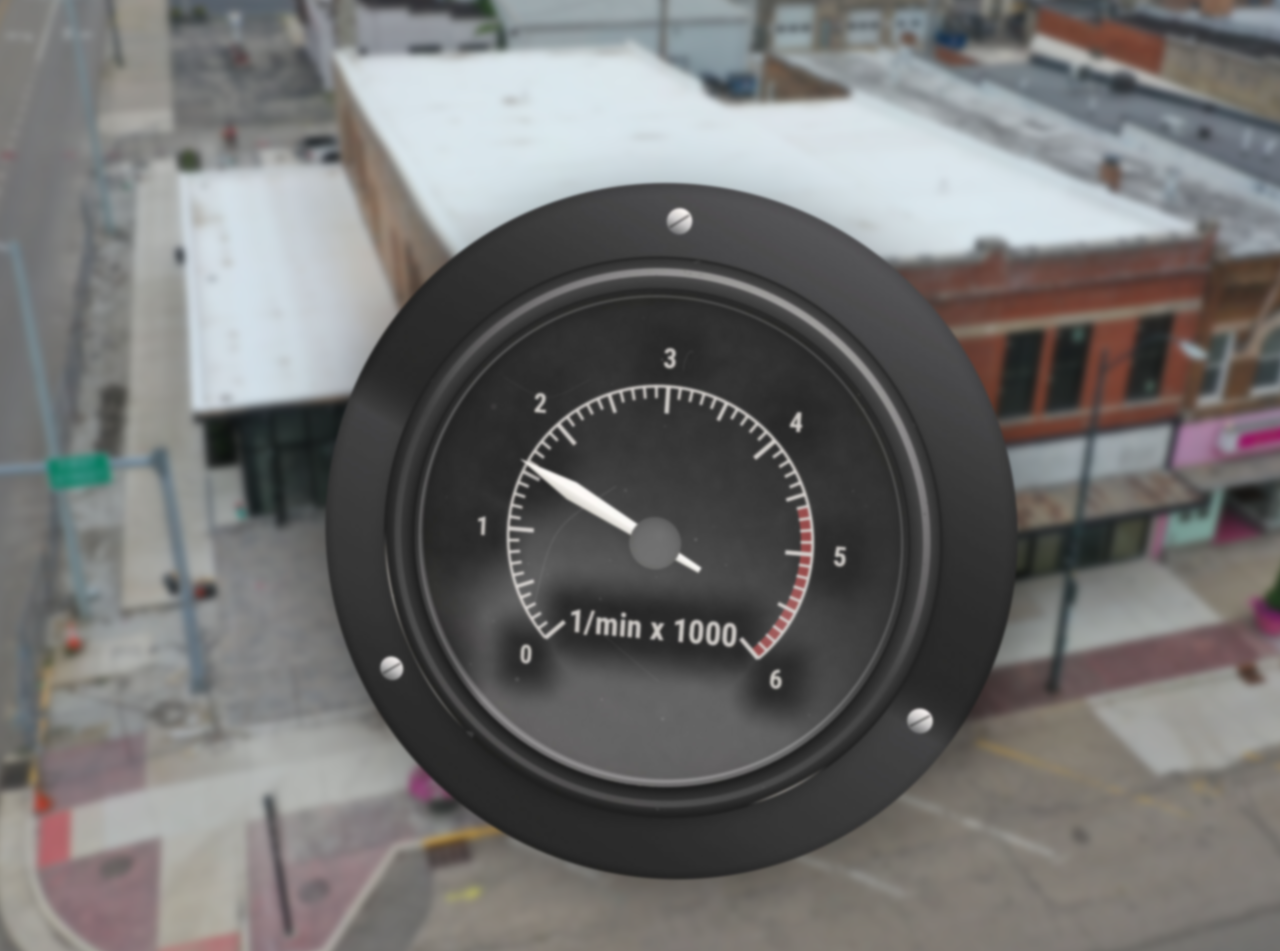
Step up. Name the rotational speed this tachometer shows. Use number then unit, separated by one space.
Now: 1600 rpm
